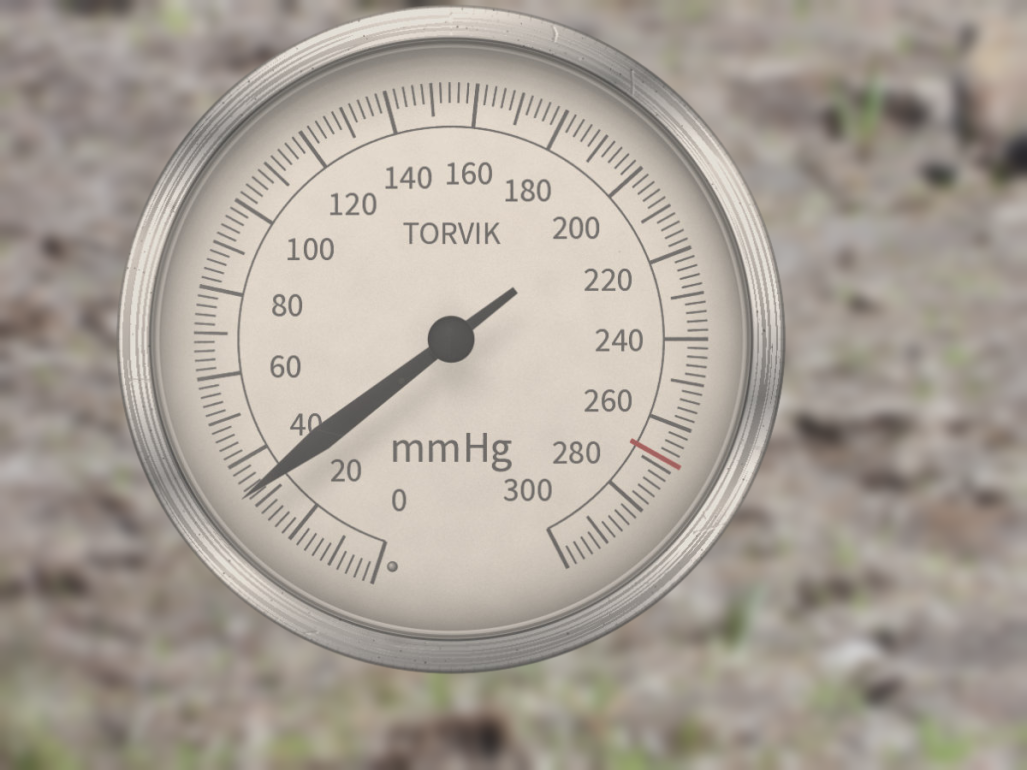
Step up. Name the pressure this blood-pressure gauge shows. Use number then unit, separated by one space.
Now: 33 mmHg
